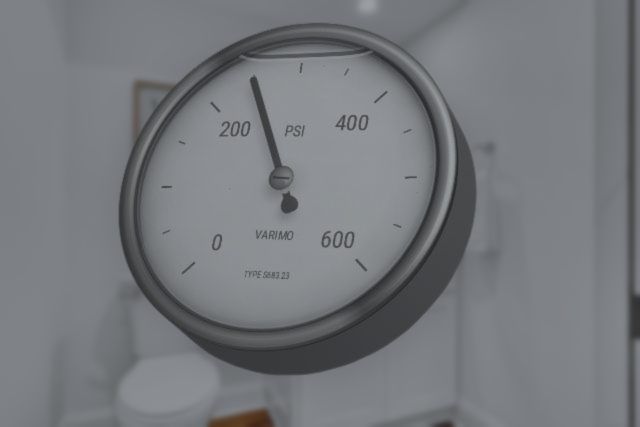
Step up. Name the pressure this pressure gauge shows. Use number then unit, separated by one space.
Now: 250 psi
